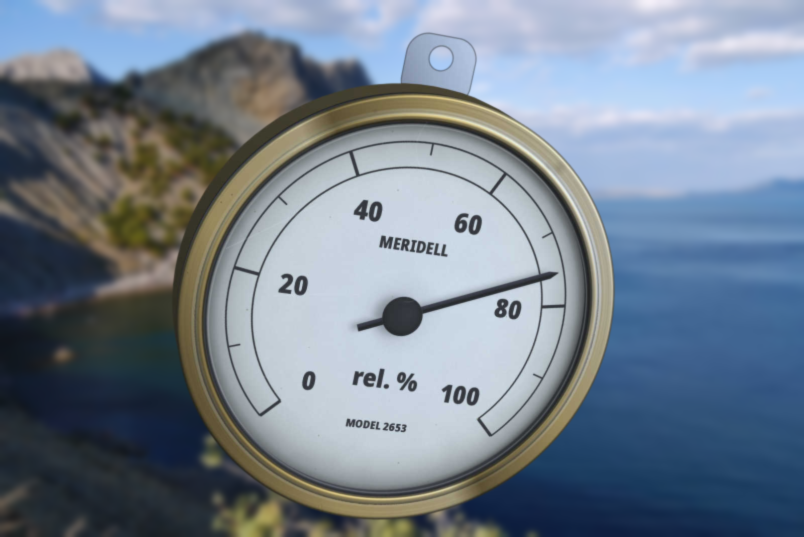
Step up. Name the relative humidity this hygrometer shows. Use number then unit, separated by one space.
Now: 75 %
